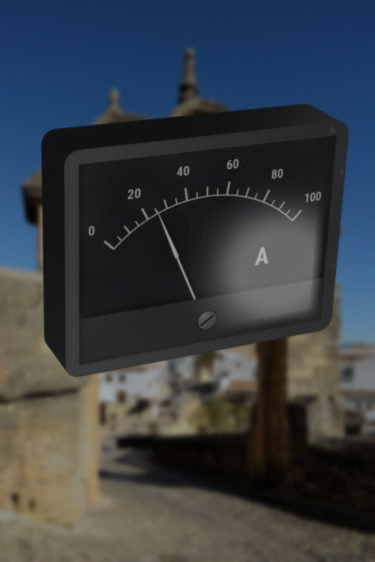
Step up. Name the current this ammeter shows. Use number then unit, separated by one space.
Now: 25 A
